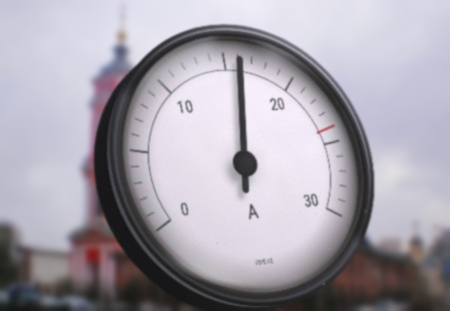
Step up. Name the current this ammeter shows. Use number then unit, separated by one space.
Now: 16 A
